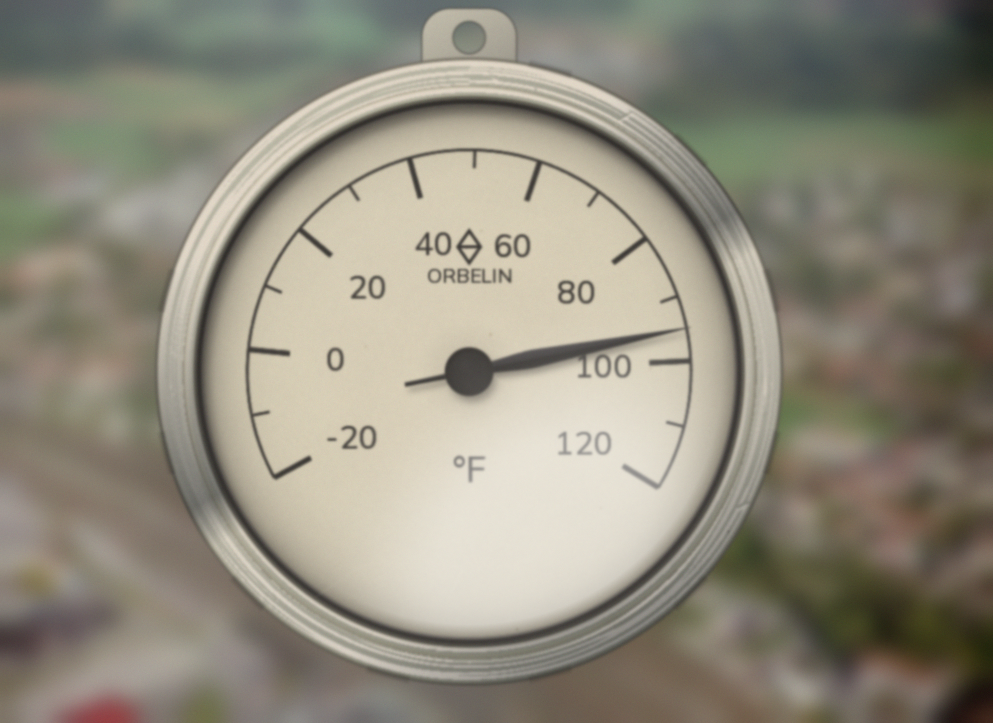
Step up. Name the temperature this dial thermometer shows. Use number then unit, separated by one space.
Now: 95 °F
